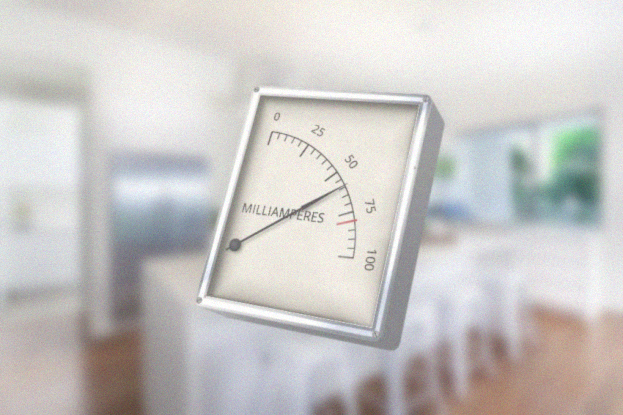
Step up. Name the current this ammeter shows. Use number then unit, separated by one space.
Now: 60 mA
